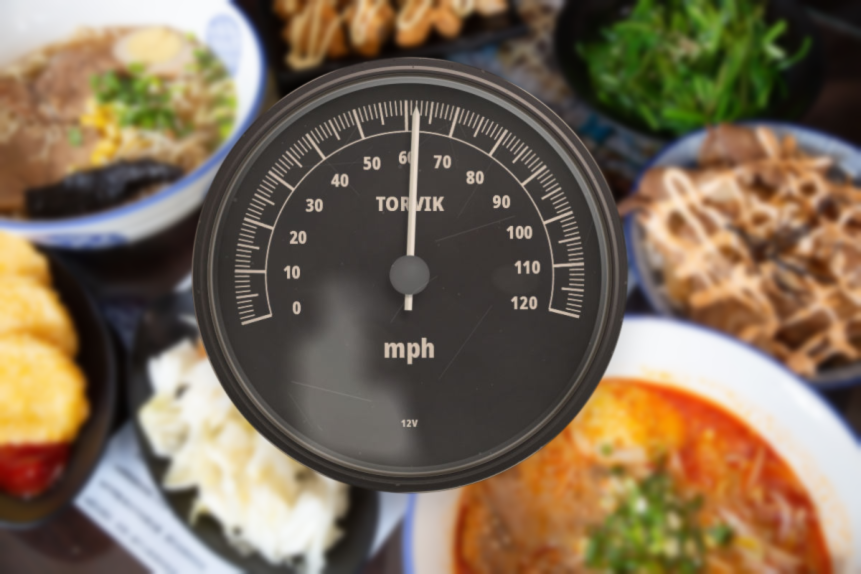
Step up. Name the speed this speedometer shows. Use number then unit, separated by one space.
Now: 62 mph
